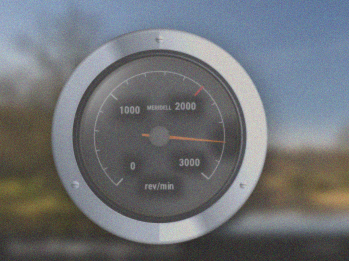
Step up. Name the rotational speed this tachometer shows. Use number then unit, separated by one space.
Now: 2600 rpm
